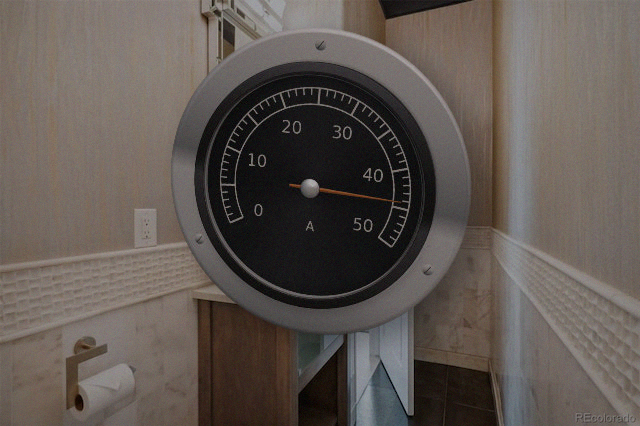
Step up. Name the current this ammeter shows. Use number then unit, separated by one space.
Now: 44 A
